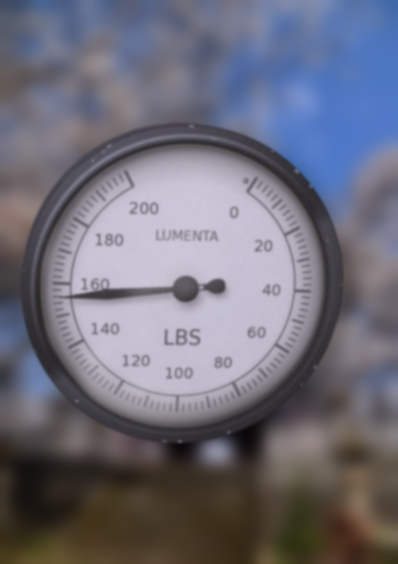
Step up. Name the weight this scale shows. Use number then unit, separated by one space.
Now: 156 lb
